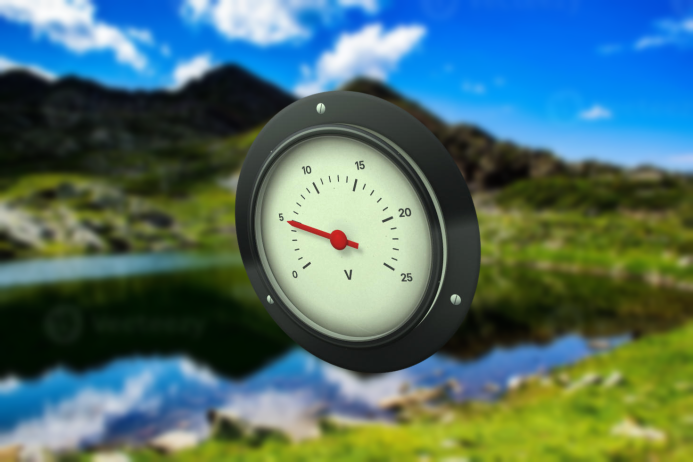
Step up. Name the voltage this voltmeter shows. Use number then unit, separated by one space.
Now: 5 V
